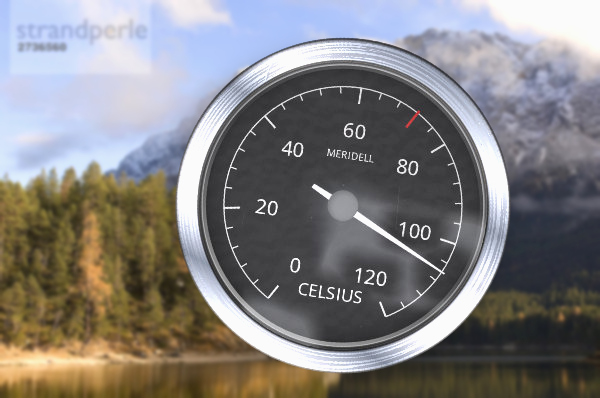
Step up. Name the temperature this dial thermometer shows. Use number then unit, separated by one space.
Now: 106 °C
